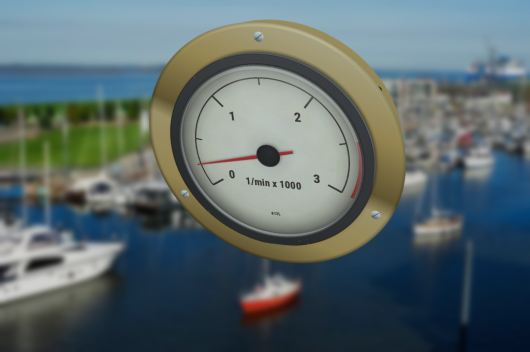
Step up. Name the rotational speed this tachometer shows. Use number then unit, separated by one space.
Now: 250 rpm
